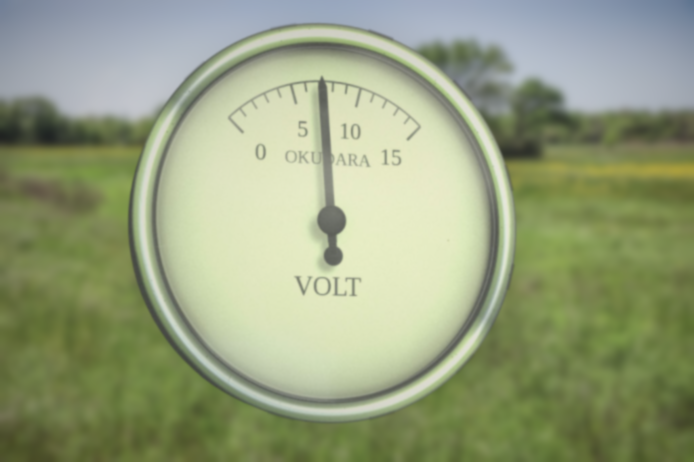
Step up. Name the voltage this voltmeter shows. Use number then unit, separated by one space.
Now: 7 V
